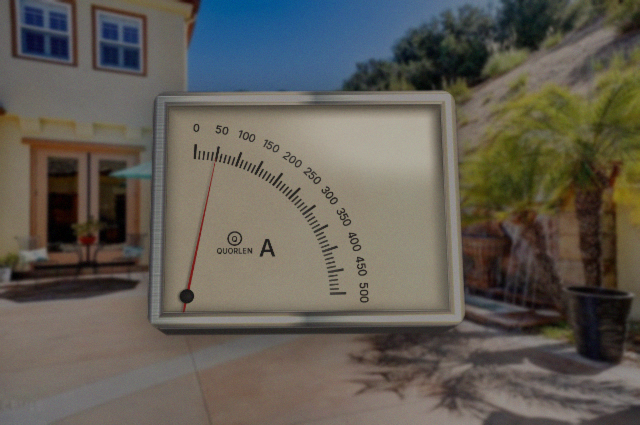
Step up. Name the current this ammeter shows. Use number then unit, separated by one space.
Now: 50 A
